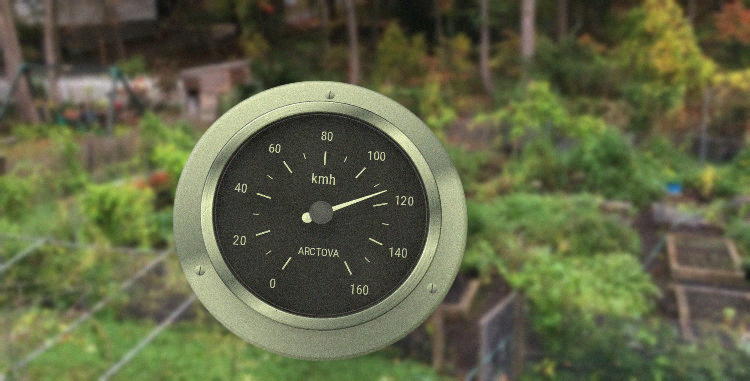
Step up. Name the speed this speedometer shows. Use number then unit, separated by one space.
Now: 115 km/h
